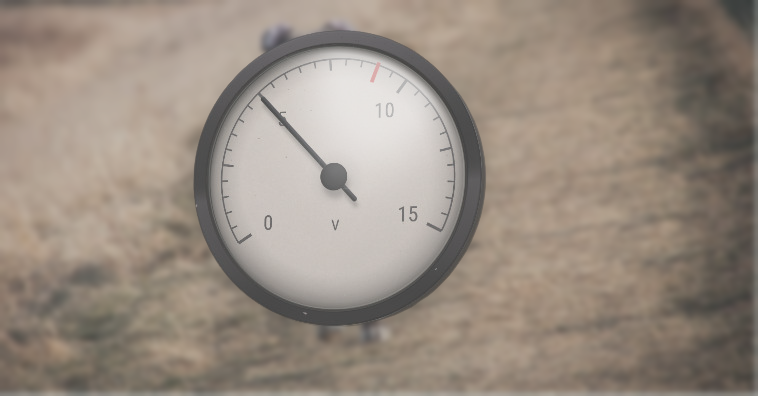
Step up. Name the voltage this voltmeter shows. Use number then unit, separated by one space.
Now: 5 V
